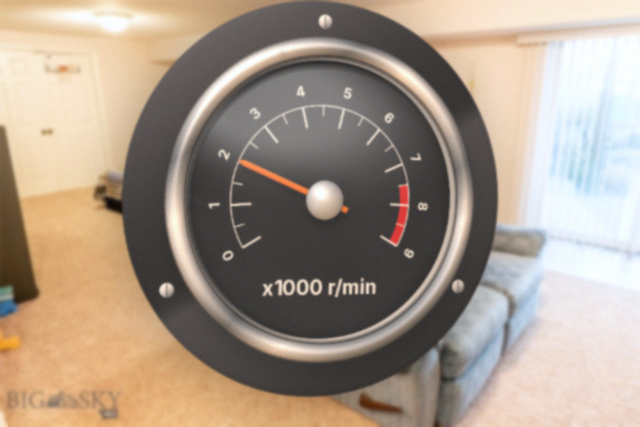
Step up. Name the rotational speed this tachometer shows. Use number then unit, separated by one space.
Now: 2000 rpm
